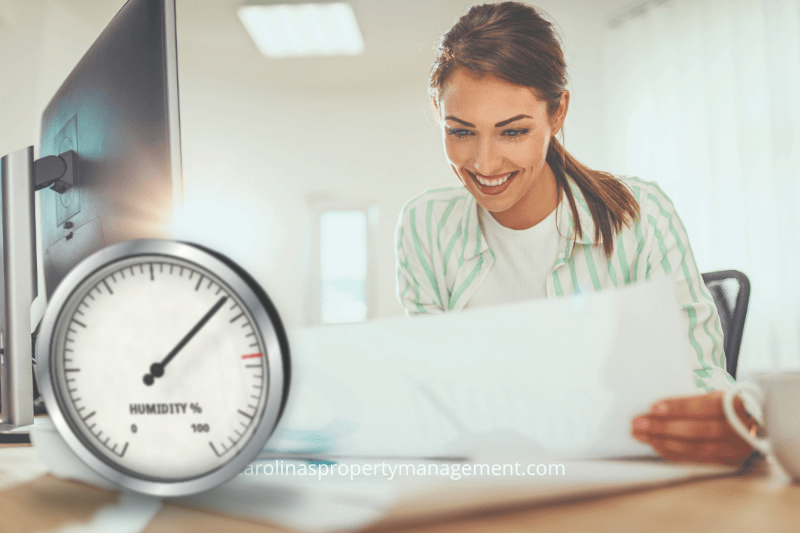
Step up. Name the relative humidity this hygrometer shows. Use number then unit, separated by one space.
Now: 66 %
